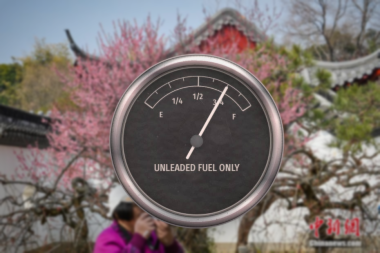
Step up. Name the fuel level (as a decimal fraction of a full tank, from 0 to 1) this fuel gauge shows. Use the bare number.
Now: 0.75
